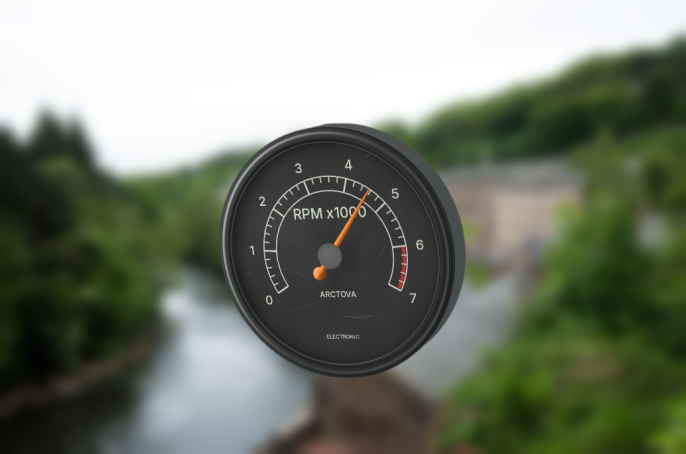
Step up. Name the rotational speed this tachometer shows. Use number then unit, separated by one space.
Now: 4600 rpm
